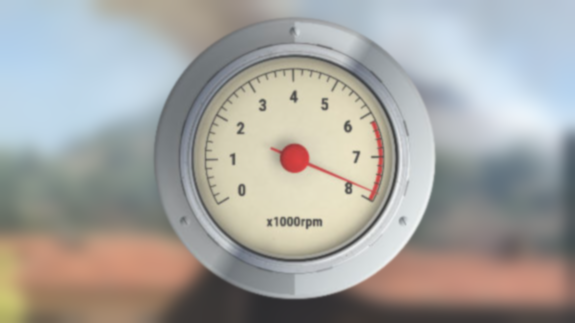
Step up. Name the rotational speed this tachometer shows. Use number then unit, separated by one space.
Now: 7800 rpm
